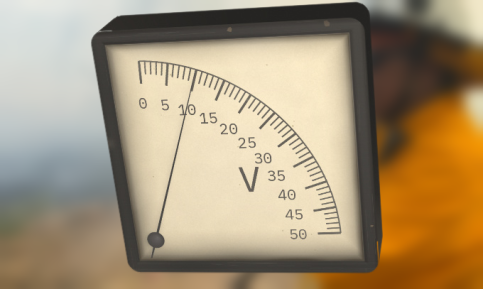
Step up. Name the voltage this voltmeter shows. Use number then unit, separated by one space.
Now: 10 V
